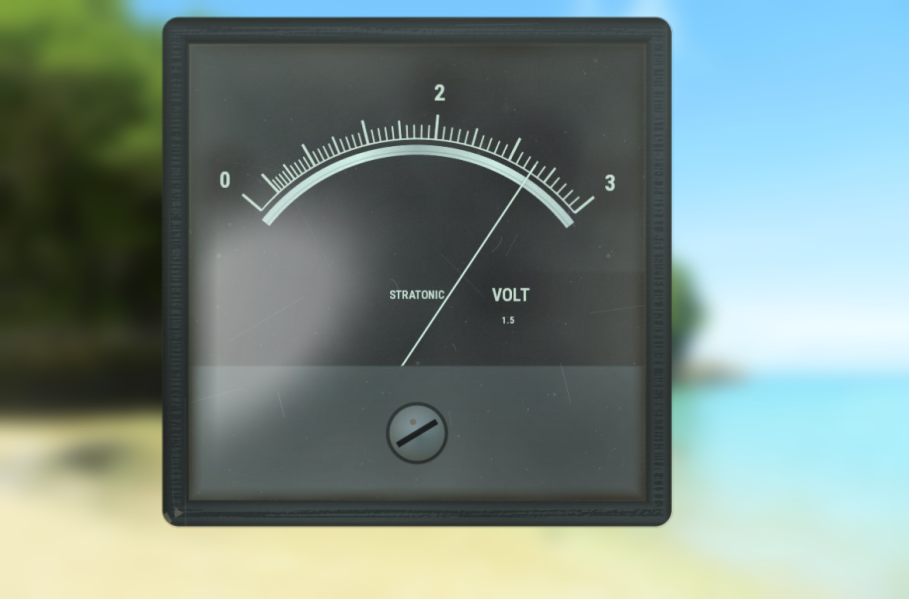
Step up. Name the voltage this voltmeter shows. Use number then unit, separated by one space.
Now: 2.65 V
